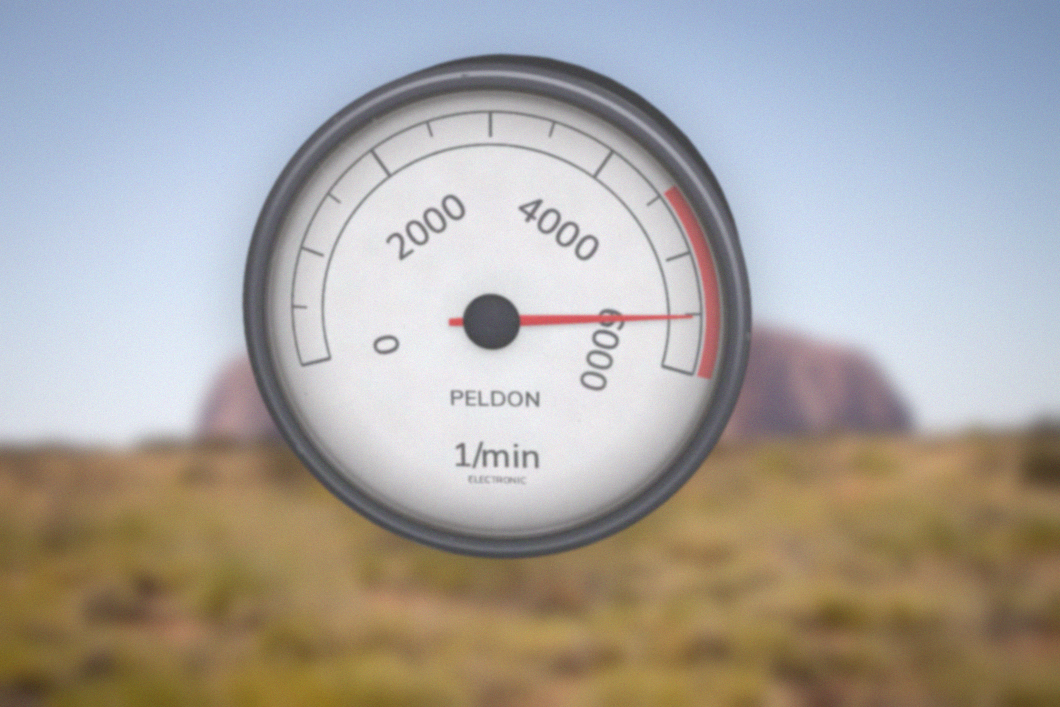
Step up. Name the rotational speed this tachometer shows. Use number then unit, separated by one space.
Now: 5500 rpm
